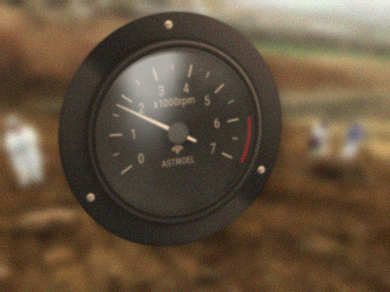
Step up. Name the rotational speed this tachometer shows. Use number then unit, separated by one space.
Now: 1750 rpm
